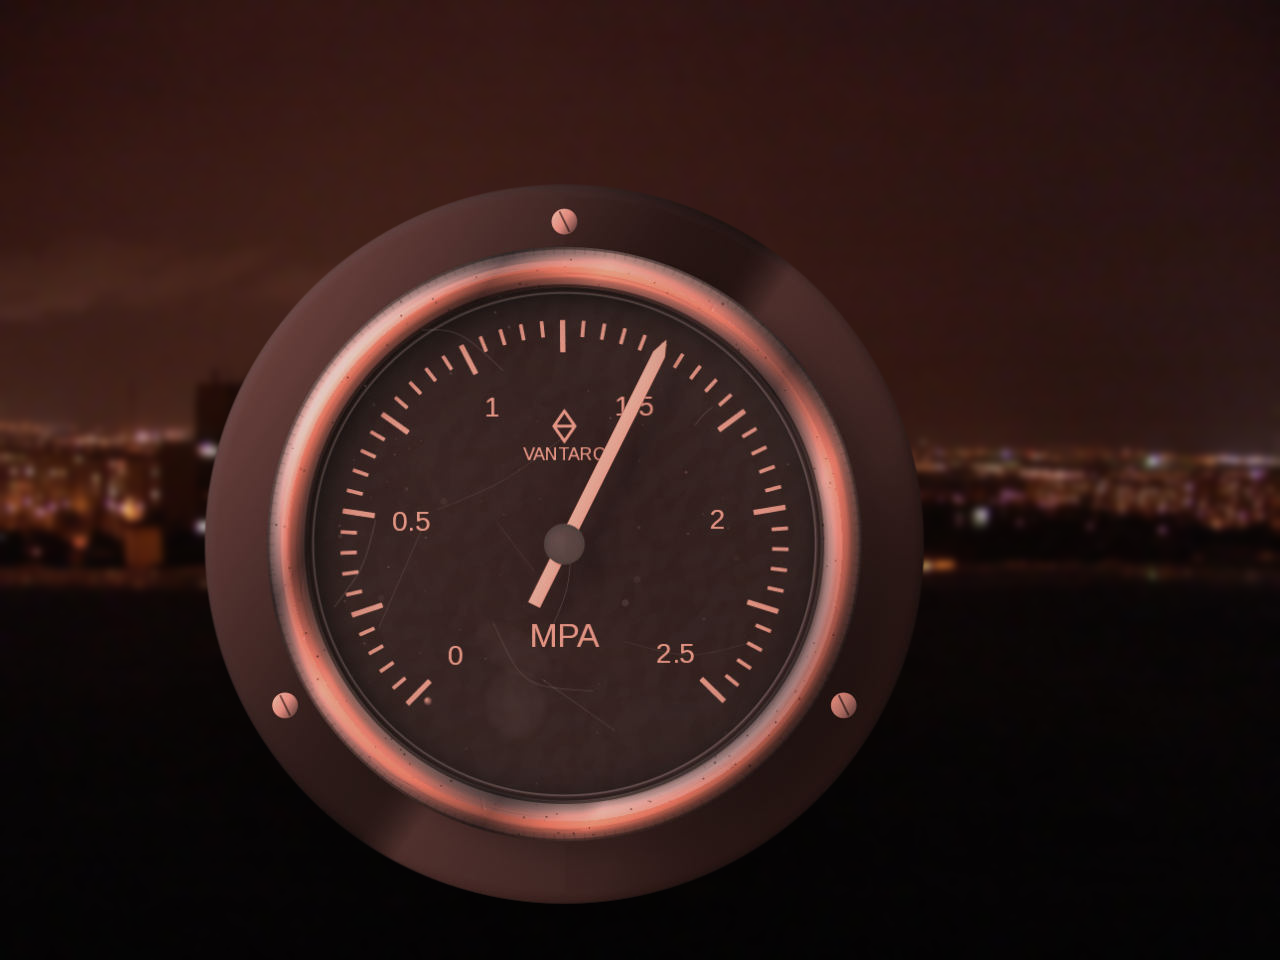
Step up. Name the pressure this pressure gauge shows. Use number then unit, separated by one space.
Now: 1.5 MPa
